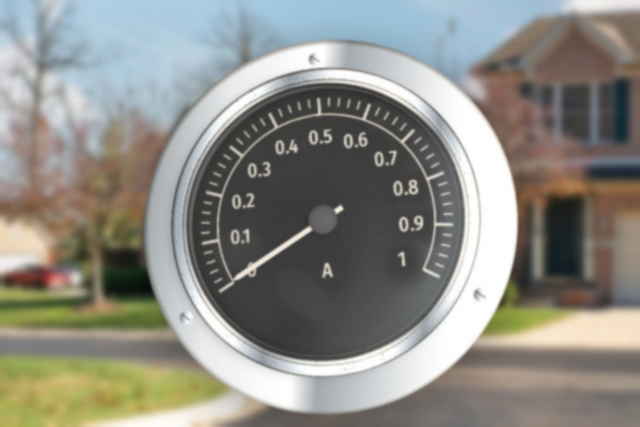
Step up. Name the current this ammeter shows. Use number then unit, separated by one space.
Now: 0 A
